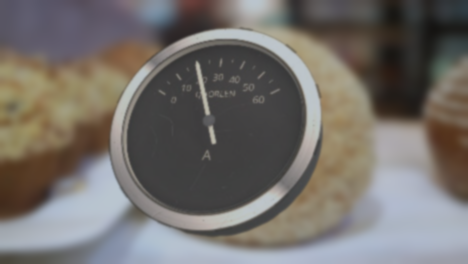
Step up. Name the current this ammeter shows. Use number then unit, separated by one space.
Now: 20 A
